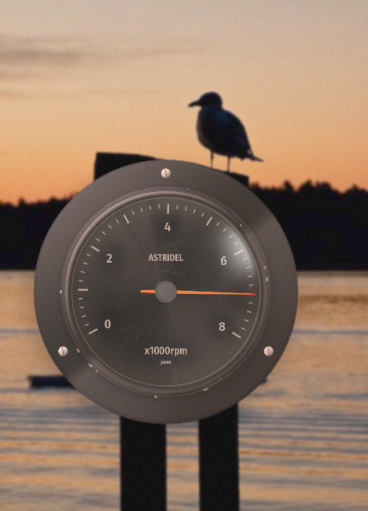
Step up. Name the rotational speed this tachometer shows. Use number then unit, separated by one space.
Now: 7000 rpm
